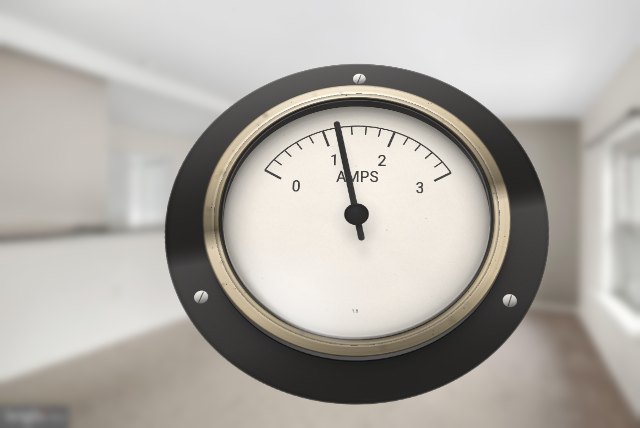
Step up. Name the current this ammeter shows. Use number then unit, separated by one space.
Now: 1.2 A
